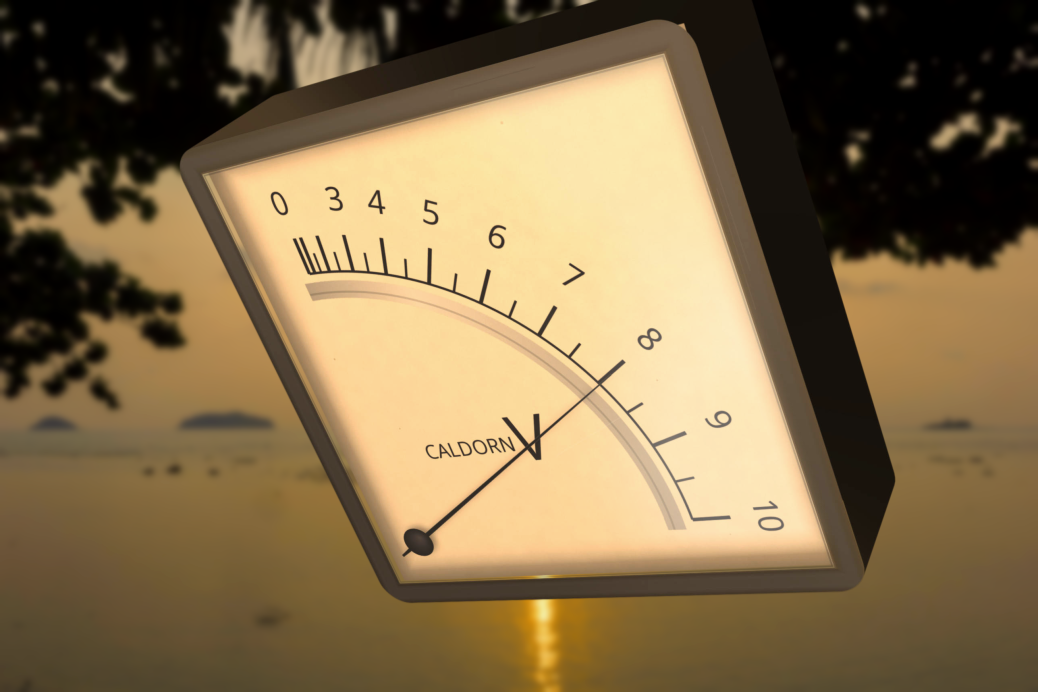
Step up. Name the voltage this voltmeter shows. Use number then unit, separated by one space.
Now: 8 V
